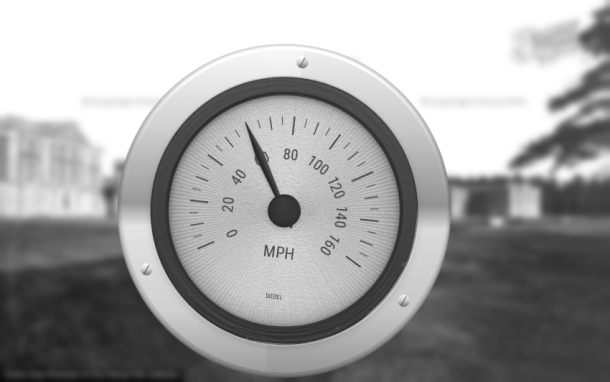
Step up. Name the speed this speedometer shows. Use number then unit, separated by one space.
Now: 60 mph
